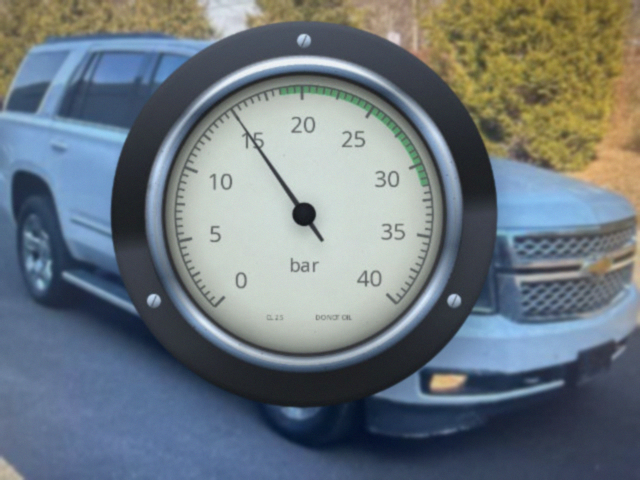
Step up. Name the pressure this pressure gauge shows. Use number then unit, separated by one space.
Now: 15 bar
